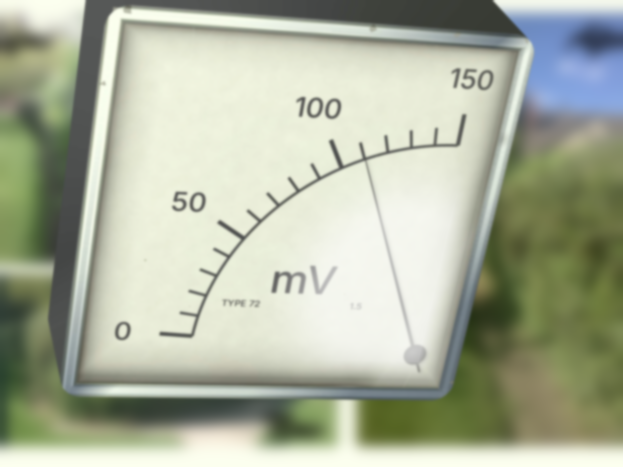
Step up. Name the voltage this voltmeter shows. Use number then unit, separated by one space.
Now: 110 mV
